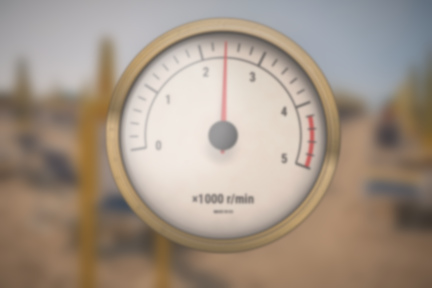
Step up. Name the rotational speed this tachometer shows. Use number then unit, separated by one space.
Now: 2400 rpm
